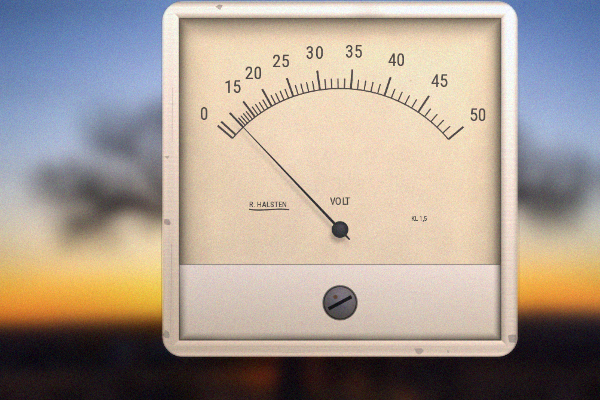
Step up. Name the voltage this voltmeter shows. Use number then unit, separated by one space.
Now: 10 V
